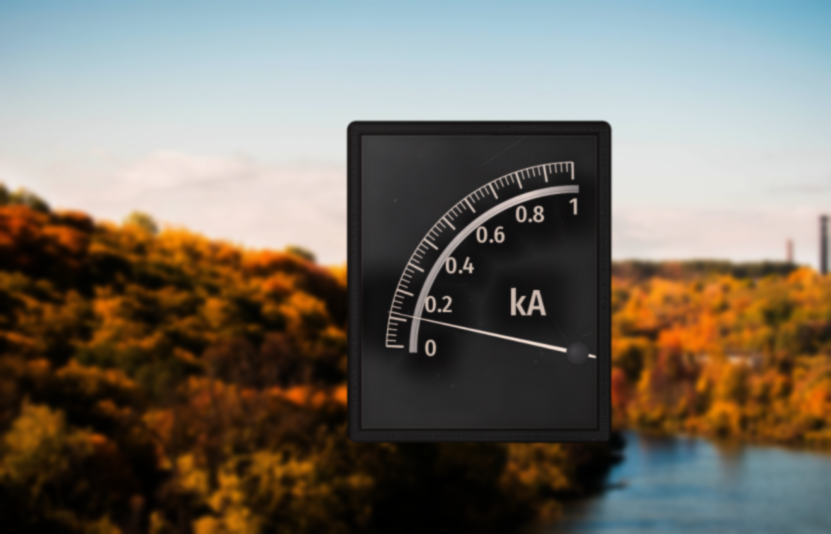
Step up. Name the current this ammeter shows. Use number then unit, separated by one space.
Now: 0.12 kA
